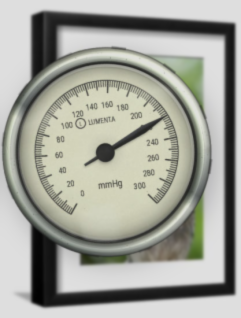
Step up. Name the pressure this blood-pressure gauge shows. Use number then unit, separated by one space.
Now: 220 mmHg
